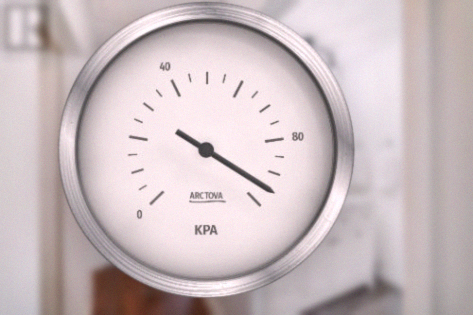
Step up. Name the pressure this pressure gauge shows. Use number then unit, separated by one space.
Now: 95 kPa
